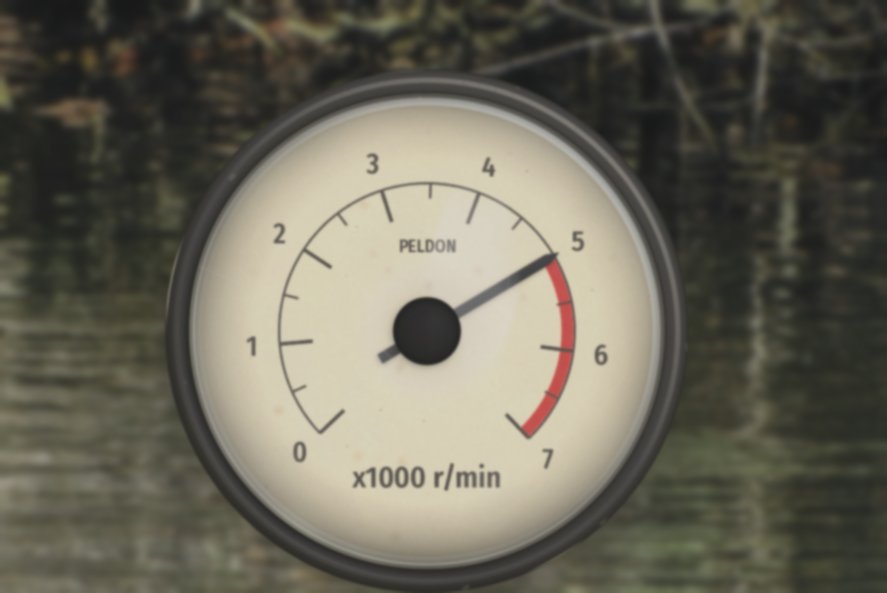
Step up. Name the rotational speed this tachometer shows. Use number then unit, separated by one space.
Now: 5000 rpm
